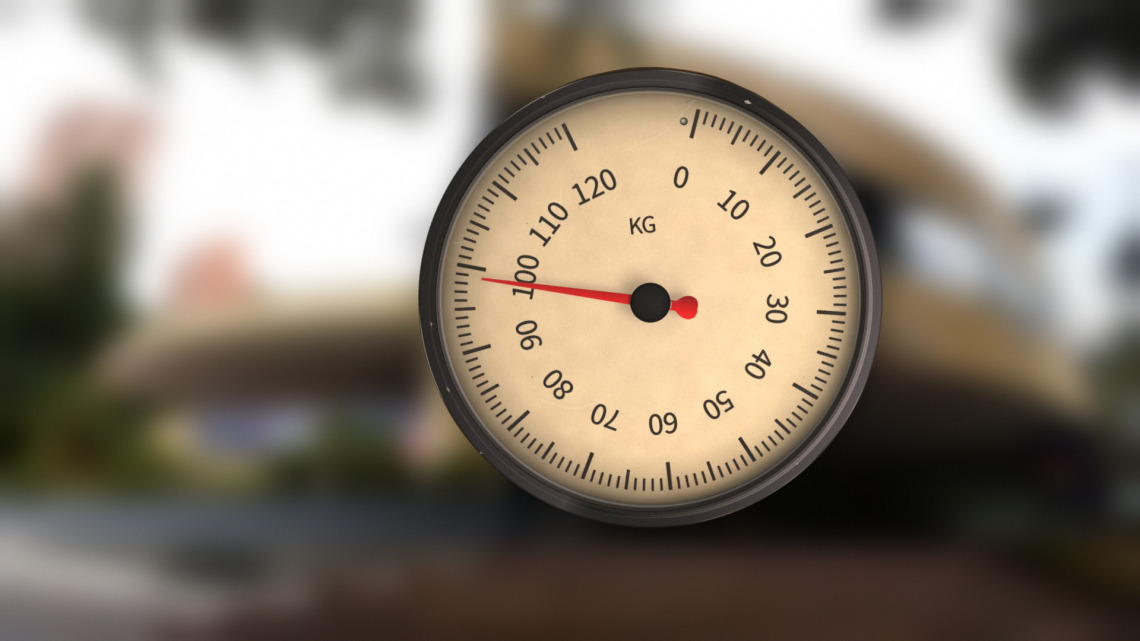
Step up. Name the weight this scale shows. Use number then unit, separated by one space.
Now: 99 kg
